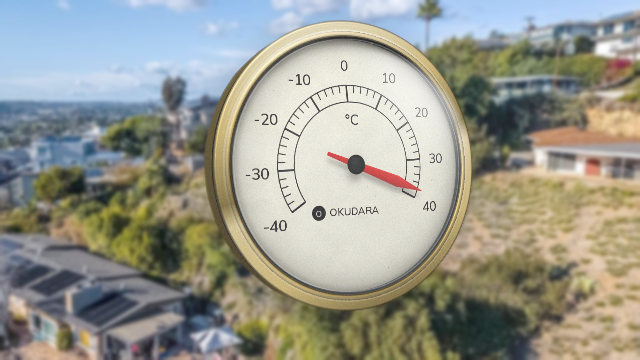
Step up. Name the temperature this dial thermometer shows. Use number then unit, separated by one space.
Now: 38 °C
